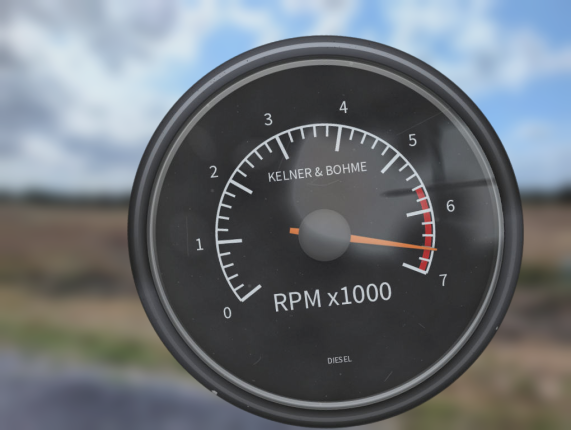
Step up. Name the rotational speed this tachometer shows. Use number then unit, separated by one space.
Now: 6600 rpm
